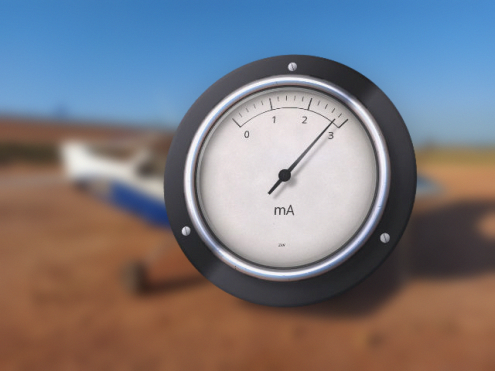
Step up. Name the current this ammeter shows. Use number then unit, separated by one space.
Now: 2.8 mA
